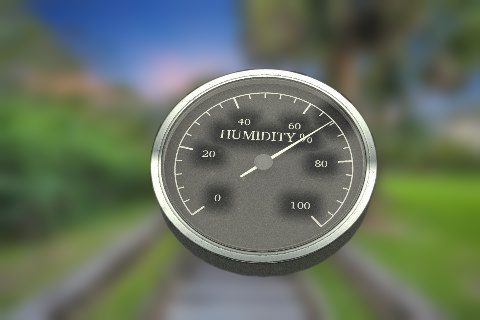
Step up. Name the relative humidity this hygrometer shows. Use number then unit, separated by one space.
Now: 68 %
